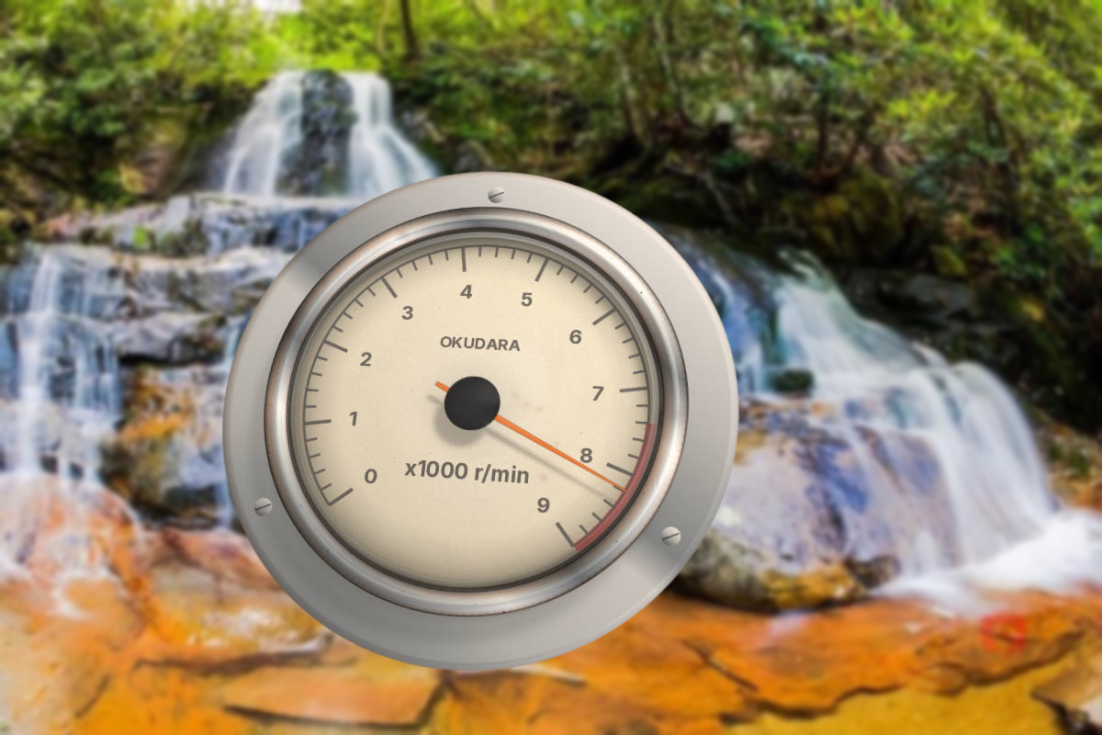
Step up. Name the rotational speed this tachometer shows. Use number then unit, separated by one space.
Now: 8200 rpm
